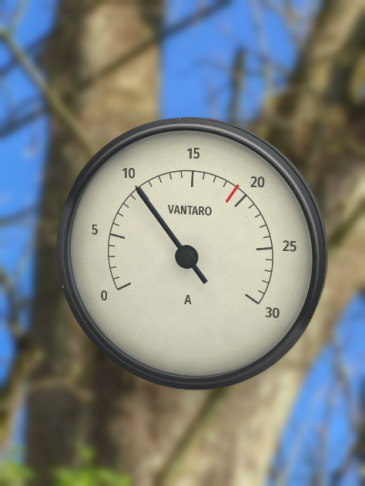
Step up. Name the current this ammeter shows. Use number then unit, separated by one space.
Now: 10 A
